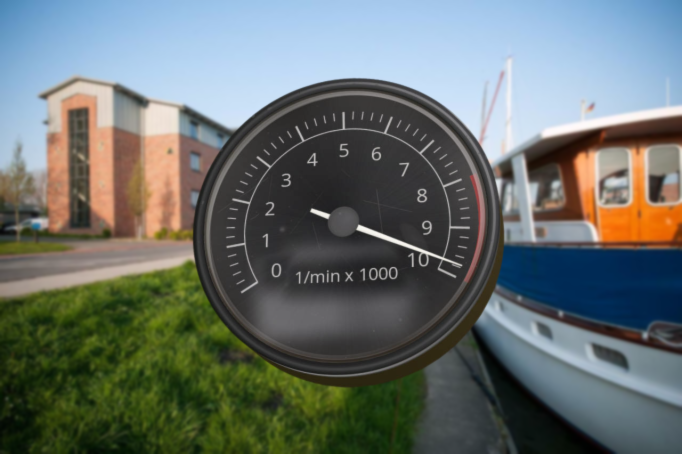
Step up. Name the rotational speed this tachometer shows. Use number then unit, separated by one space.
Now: 9800 rpm
